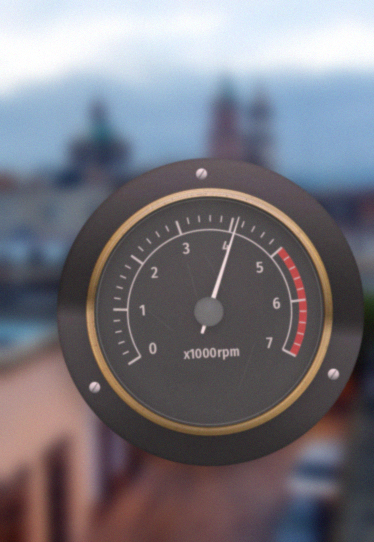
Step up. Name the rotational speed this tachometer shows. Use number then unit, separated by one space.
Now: 4100 rpm
